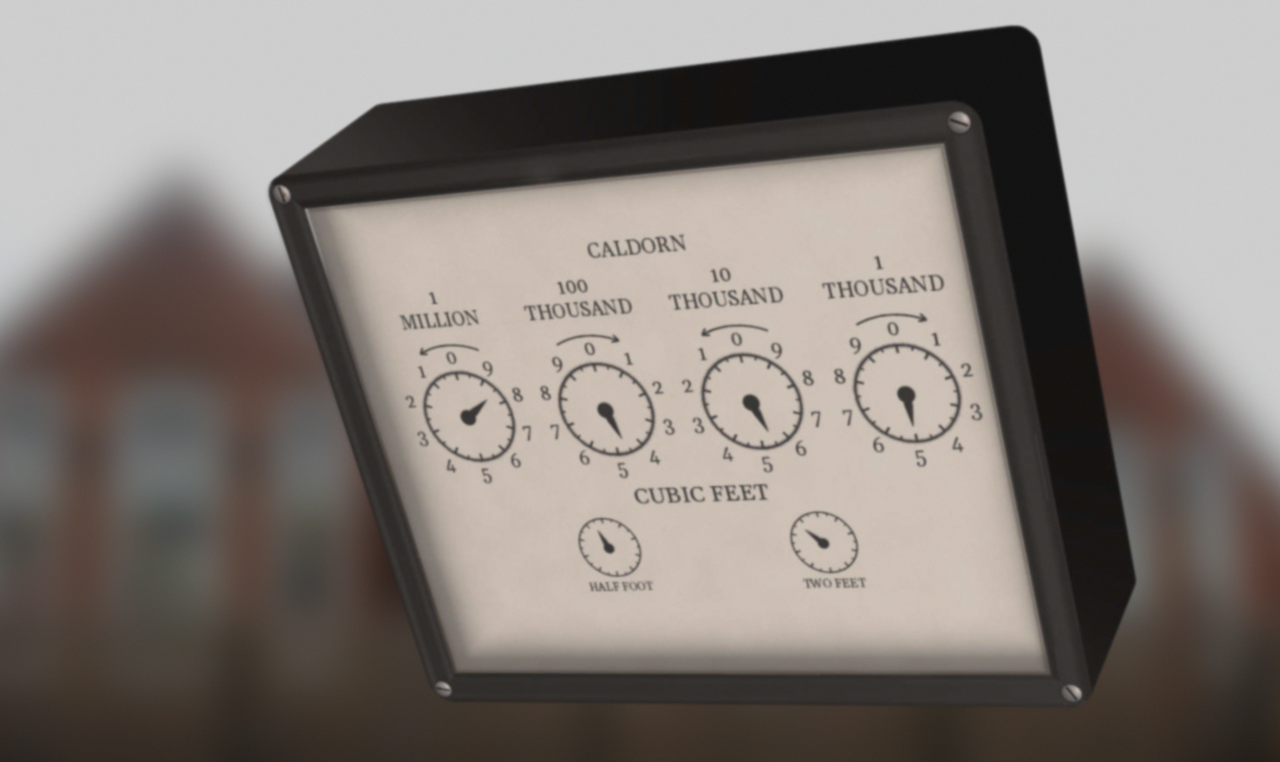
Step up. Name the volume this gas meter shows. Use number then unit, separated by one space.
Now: 845500 ft³
